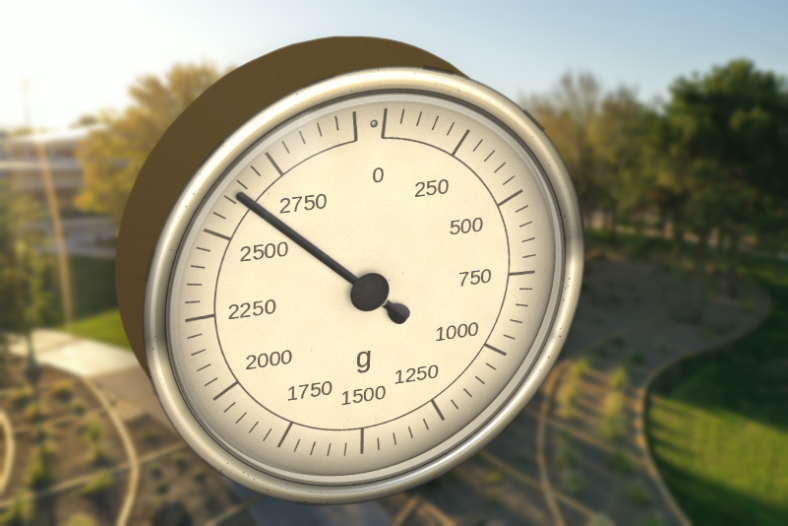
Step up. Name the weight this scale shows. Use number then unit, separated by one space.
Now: 2625 g
